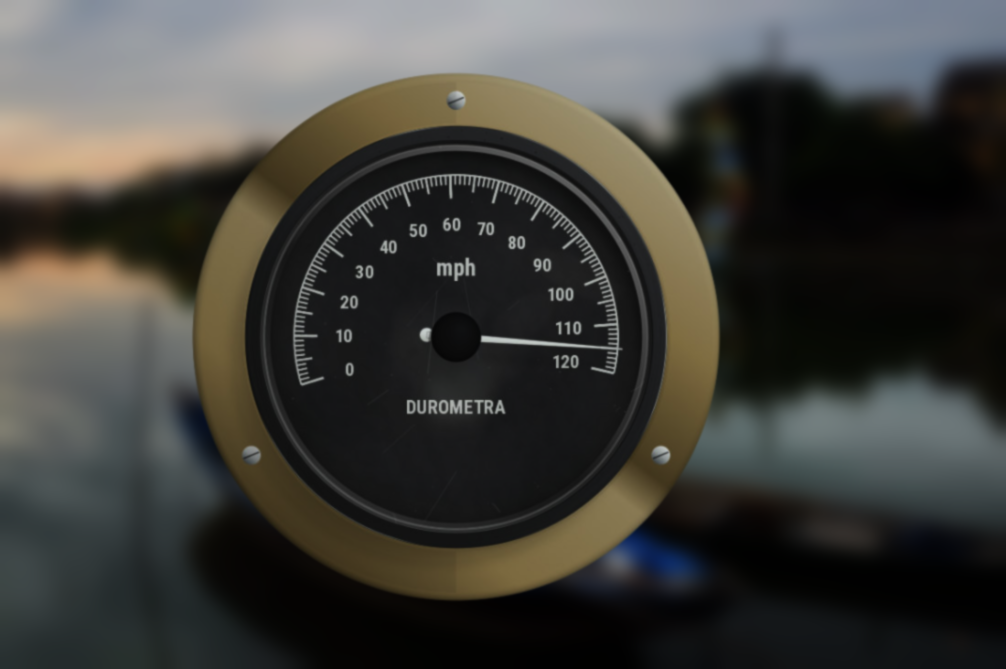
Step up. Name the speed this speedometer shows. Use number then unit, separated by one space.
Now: 115 mph
